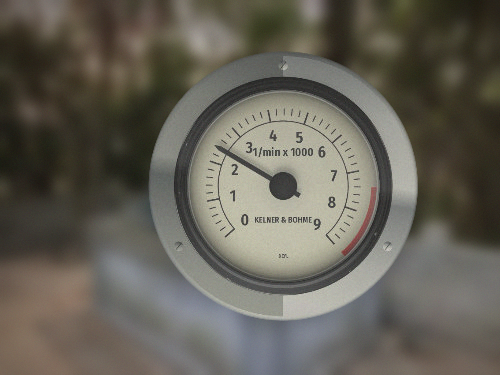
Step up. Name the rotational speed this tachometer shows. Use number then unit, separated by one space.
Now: 2400 rpm
